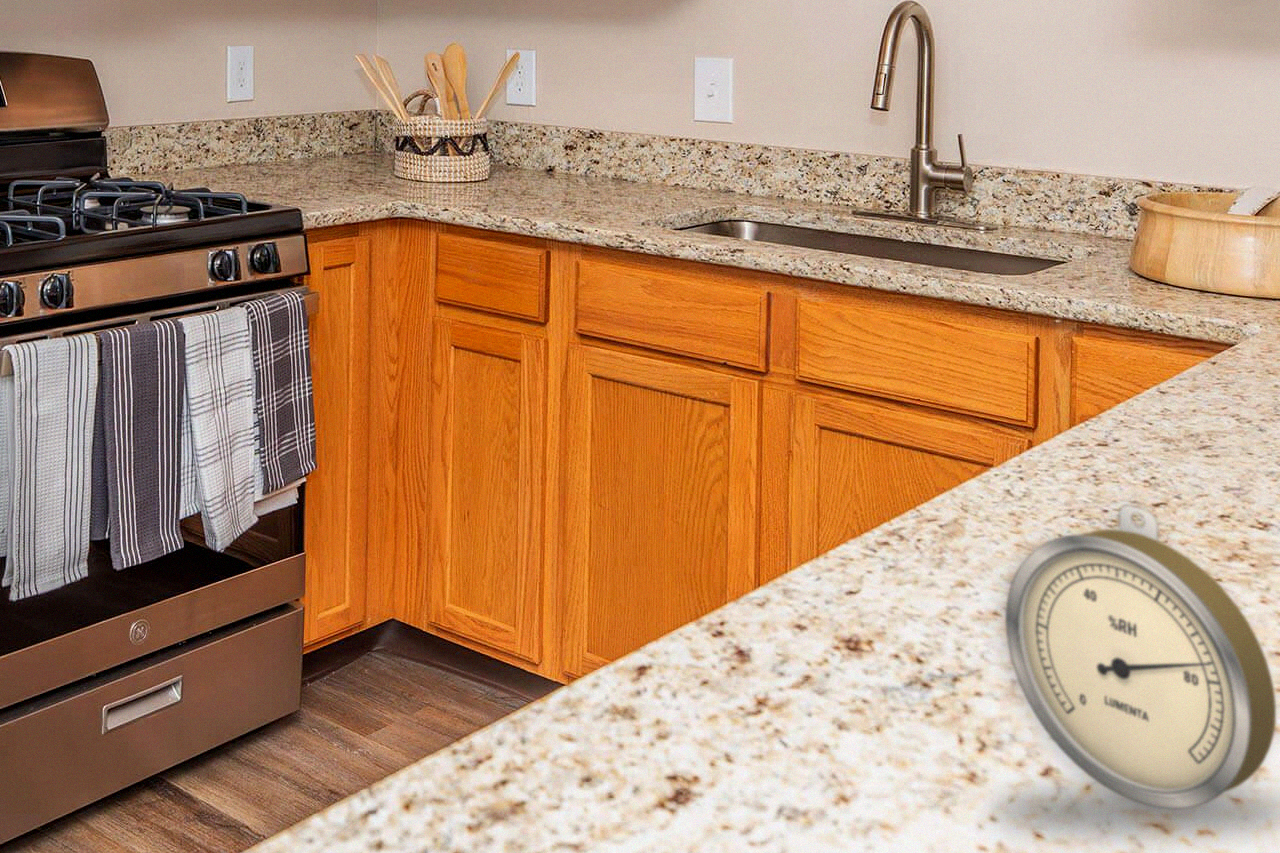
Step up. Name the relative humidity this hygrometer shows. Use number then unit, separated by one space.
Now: 76 %
